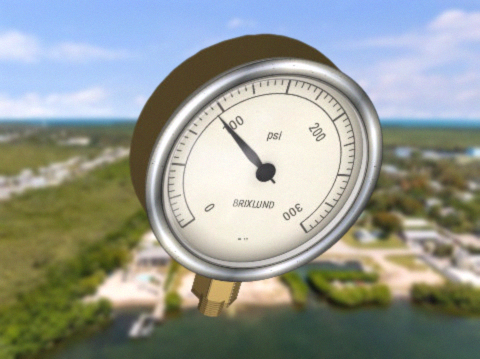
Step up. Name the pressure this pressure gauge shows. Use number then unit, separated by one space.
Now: 95 psi
